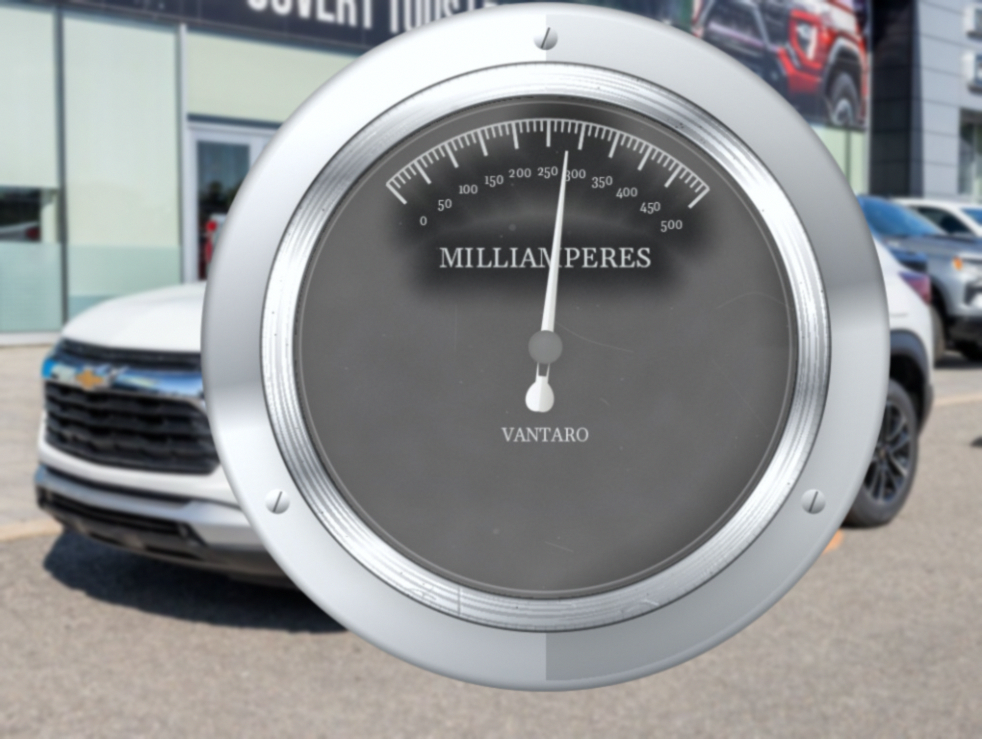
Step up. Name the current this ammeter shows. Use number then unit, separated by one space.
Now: 280 mA
